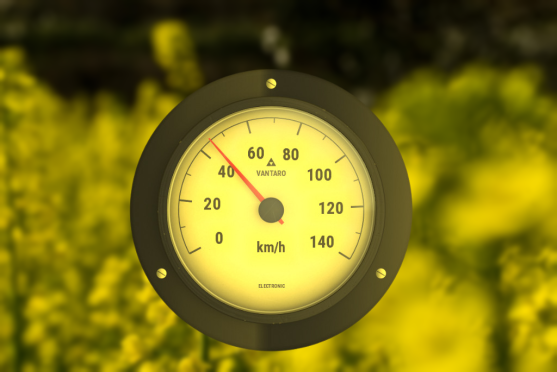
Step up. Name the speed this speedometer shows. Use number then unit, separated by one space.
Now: 45 km/h
